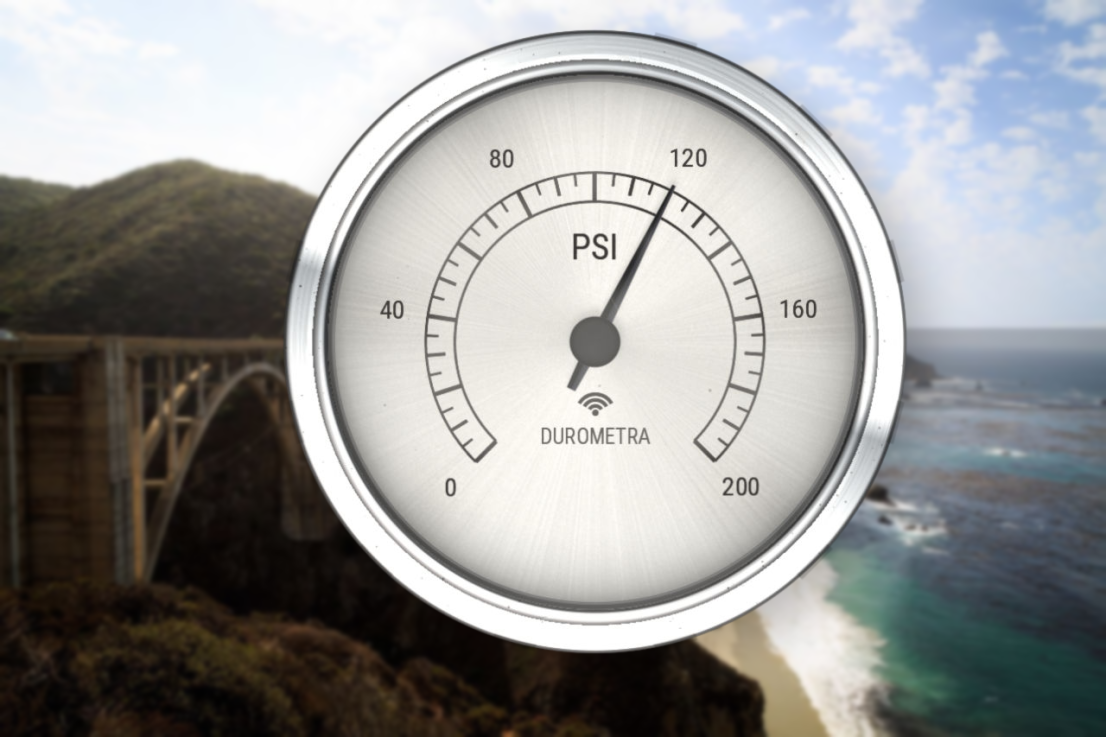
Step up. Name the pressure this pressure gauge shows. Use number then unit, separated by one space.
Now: 120 psi
